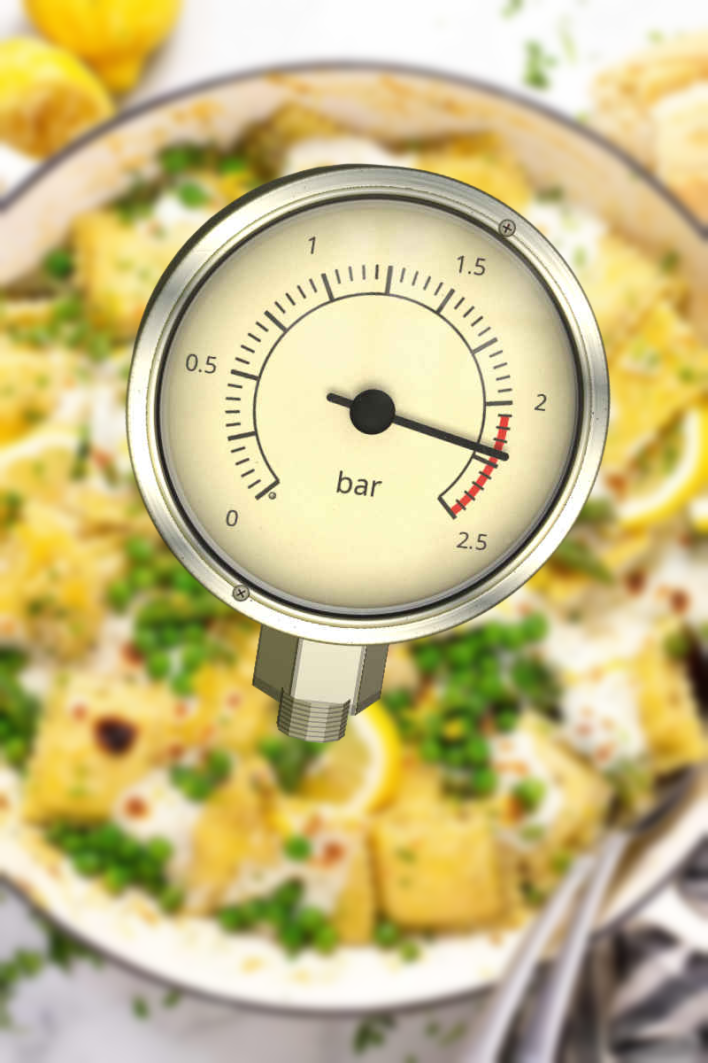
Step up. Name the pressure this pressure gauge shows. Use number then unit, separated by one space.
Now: 2.2 bar
